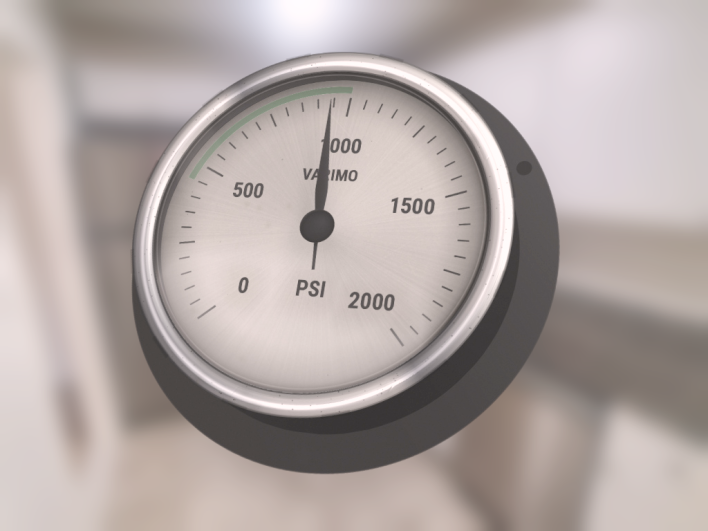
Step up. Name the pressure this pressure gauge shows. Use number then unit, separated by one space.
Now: 950 psi
